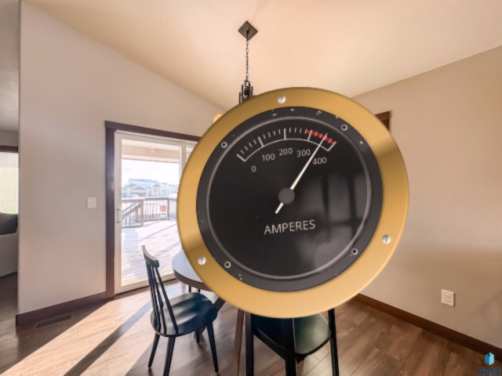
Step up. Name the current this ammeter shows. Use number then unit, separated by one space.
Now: 360 A
